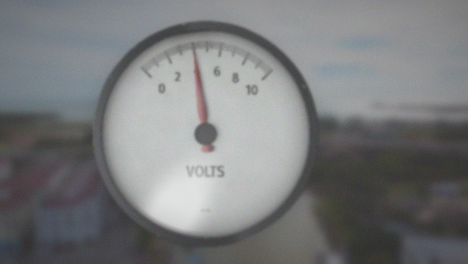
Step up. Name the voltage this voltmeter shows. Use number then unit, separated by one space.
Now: 4 V
